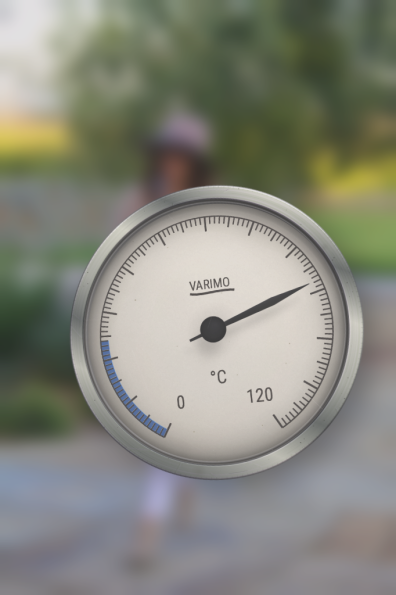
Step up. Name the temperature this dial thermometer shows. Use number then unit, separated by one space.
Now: 88 °C
